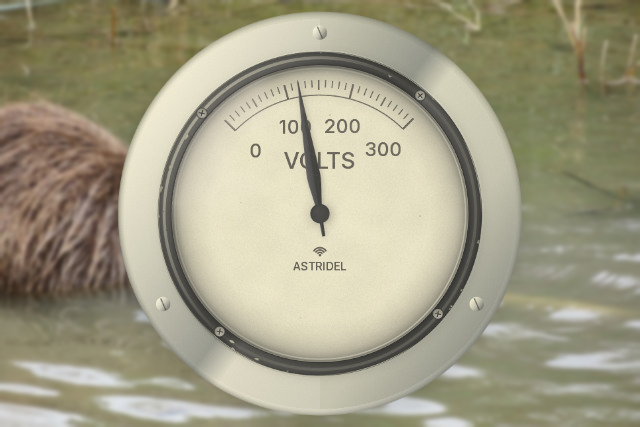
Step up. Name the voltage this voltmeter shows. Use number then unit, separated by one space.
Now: 120 V
